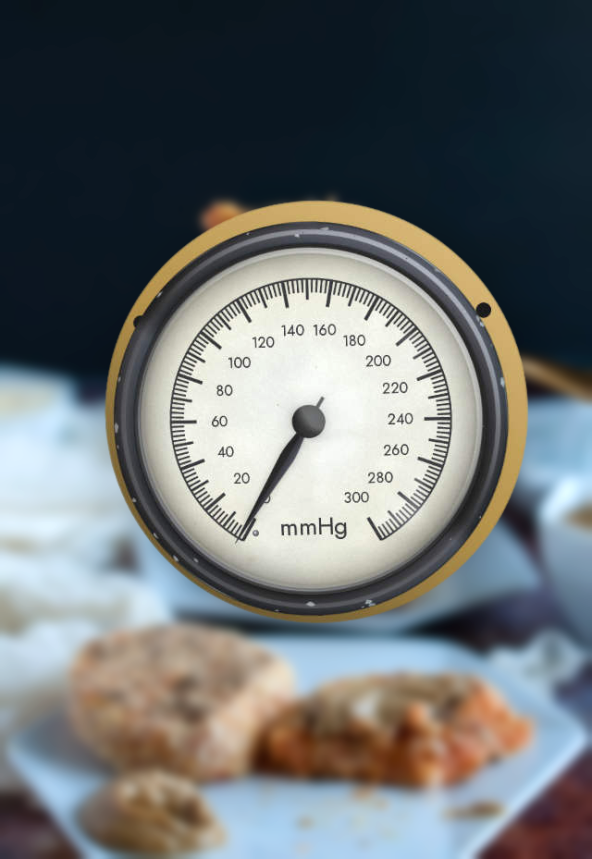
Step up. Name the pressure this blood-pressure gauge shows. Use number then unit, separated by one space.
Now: 2 mmHg
